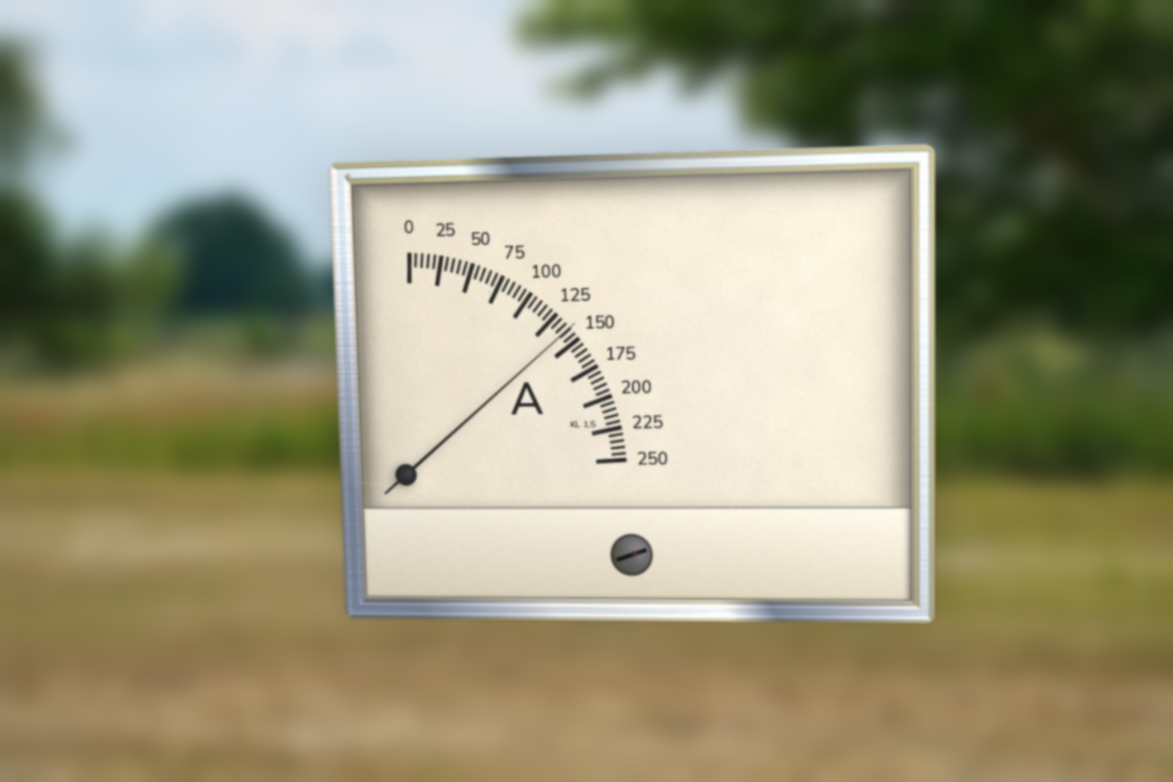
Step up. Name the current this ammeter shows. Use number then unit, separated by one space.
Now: 140 A
